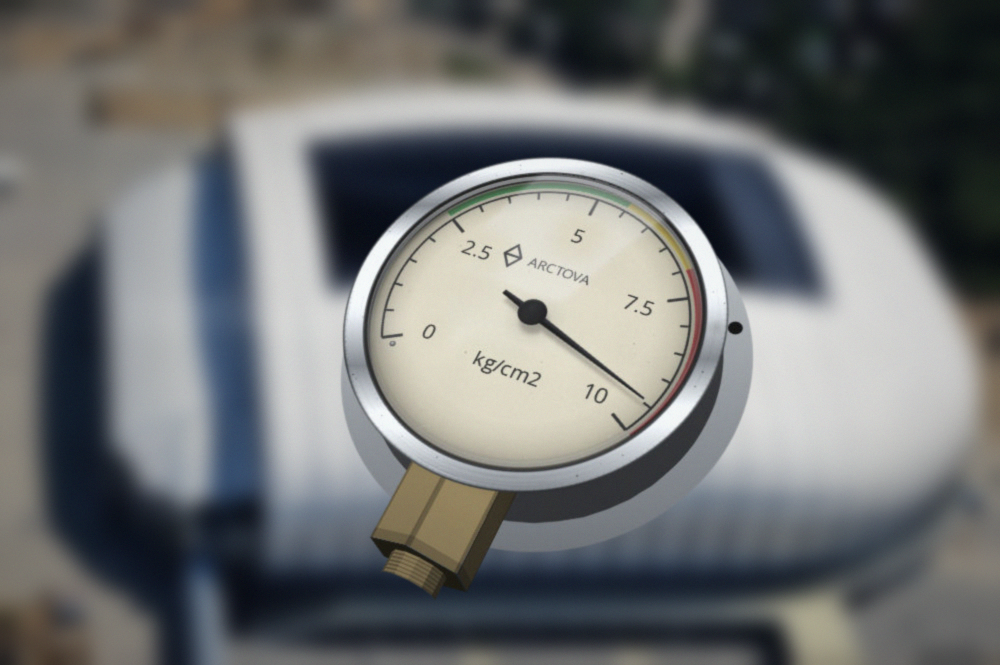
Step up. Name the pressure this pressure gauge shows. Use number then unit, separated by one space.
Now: 9.5 kg/cm²
